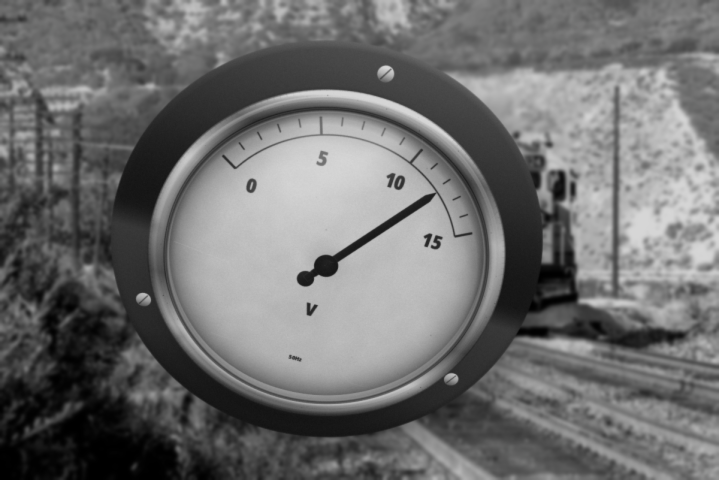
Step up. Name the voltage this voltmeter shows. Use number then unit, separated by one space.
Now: 12 V
